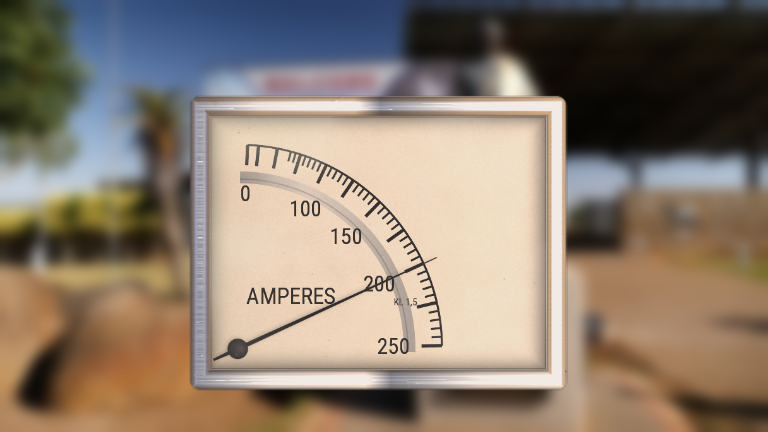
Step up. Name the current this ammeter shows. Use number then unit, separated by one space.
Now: 200 A
